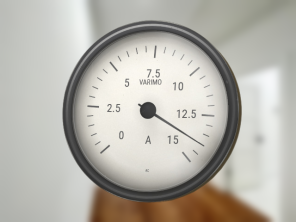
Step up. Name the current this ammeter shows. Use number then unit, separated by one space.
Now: 14 A
